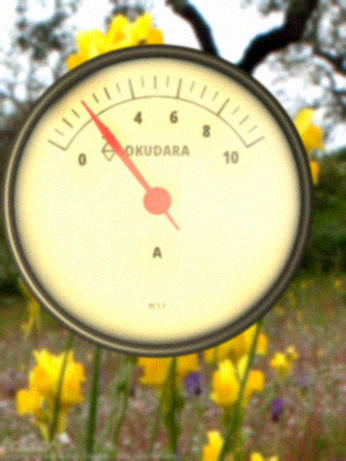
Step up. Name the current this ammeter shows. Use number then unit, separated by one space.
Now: 2 A
